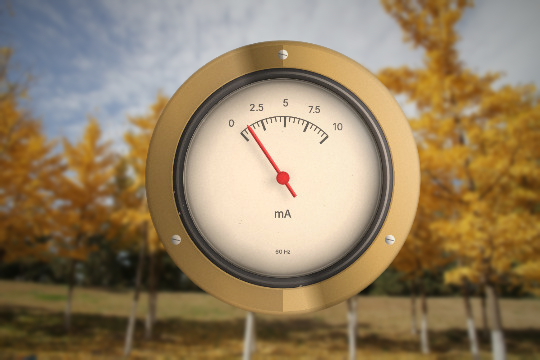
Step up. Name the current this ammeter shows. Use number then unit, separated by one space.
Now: 1 mA
